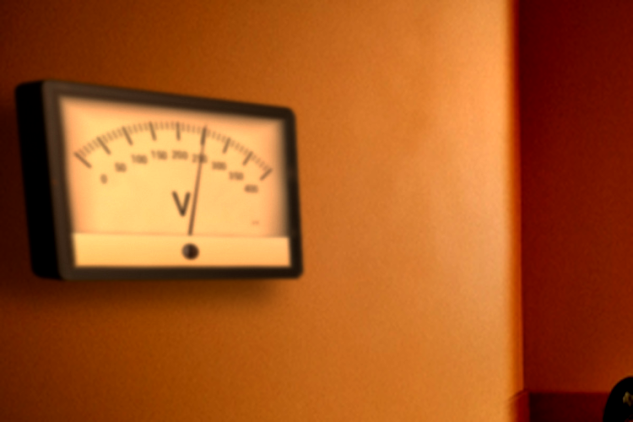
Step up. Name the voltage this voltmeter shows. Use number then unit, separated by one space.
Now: 250 V
